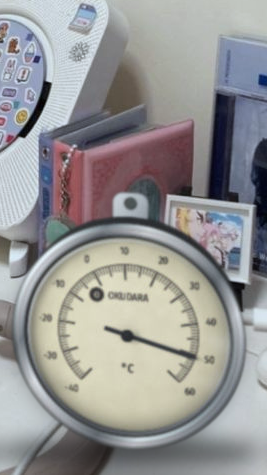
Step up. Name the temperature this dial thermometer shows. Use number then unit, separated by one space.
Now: 50 °C
